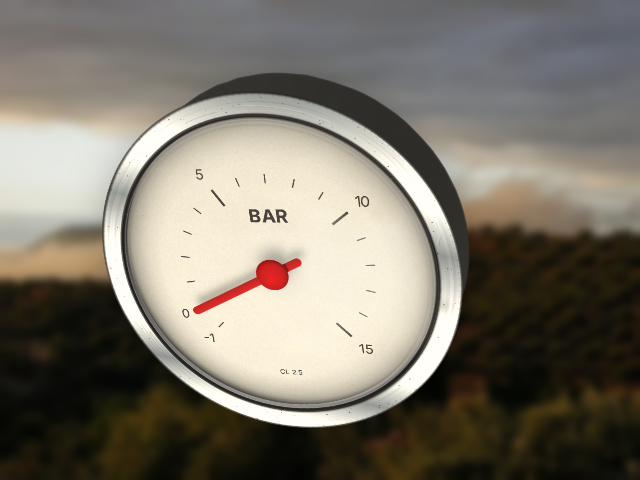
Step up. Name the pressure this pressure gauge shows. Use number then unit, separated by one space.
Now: 0 bar
